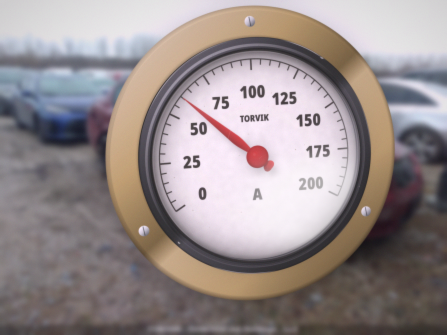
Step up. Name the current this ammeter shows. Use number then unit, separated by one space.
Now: 60 A
